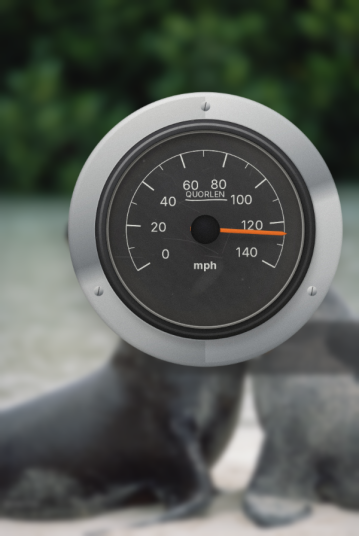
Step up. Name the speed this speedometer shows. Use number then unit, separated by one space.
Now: 125 mph
